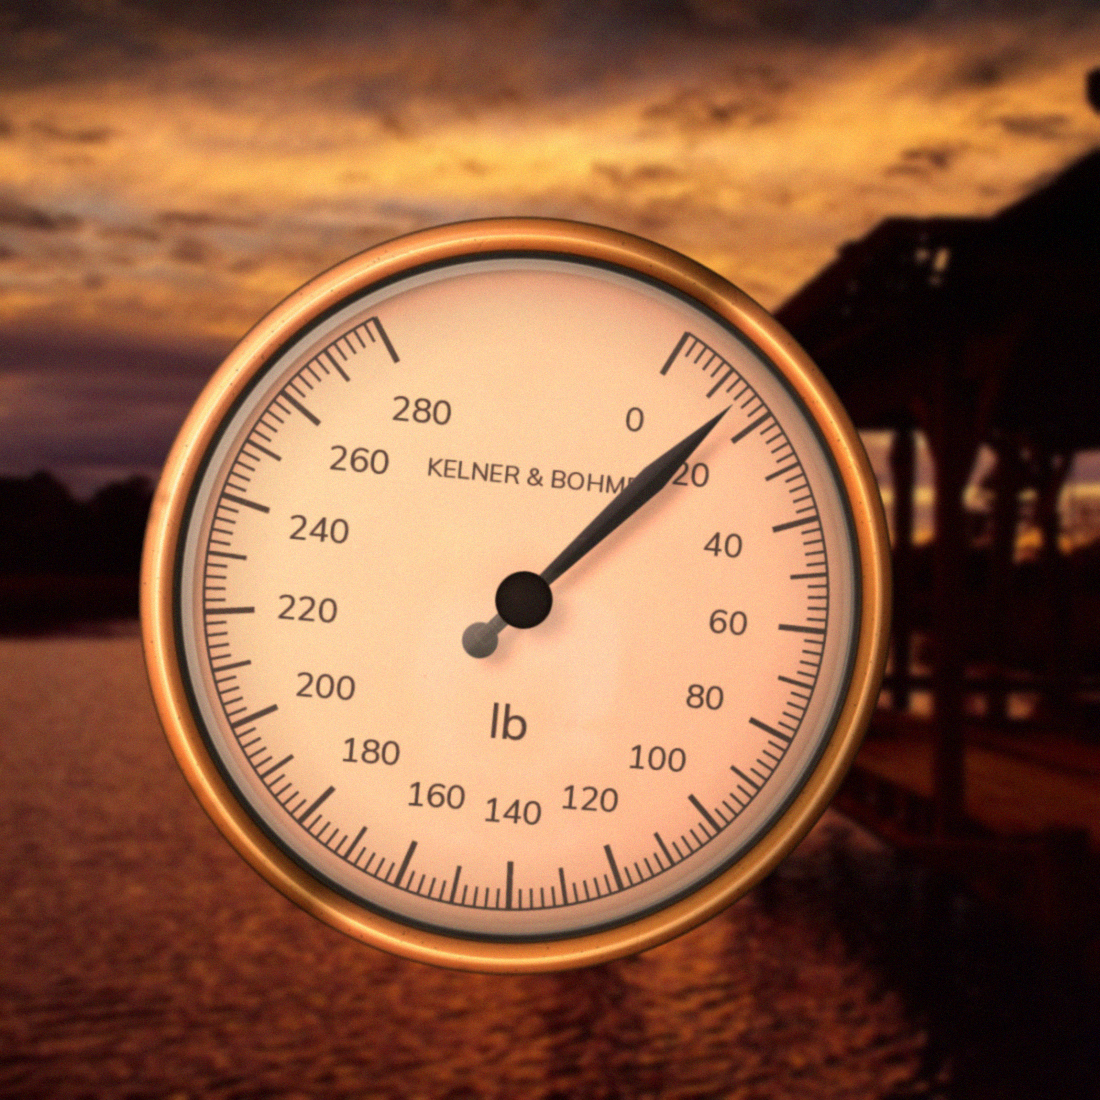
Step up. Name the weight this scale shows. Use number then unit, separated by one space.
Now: 14 lb
